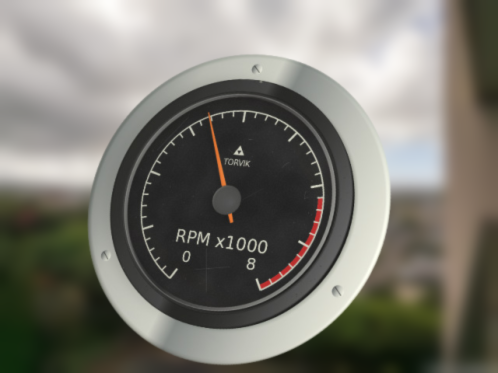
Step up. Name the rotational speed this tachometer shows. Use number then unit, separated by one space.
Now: 3400 rpm
